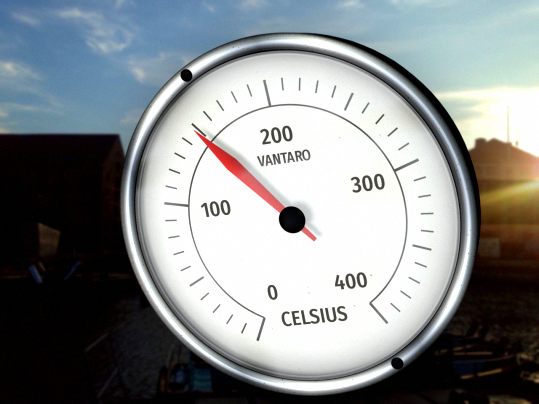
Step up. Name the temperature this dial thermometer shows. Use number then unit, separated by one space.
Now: 150 °C
